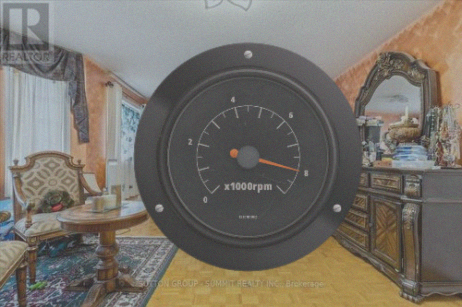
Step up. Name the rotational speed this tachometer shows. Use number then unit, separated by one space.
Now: 8000 rpm
